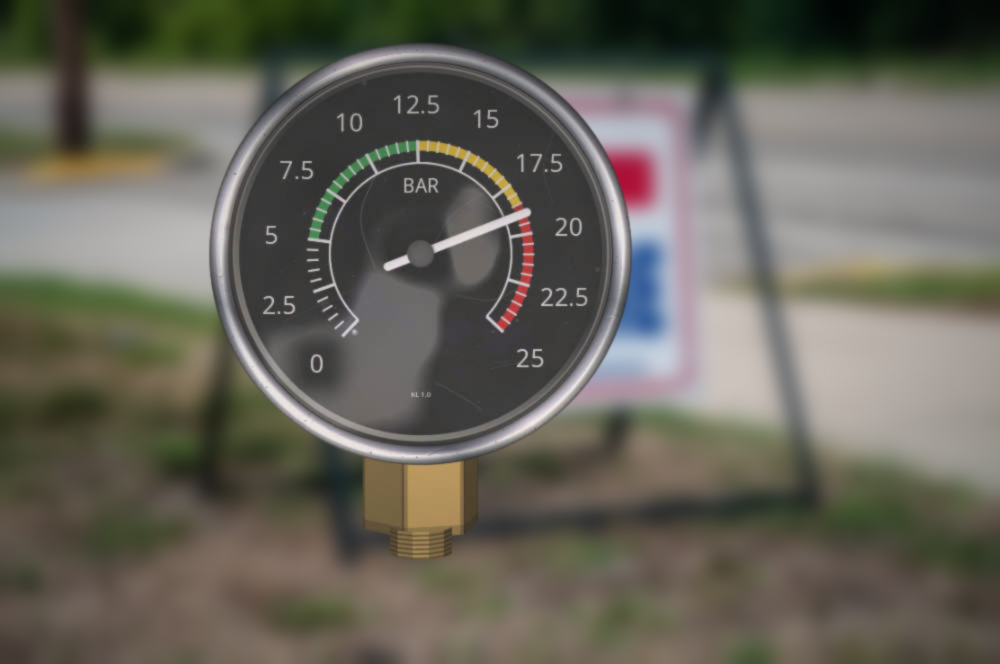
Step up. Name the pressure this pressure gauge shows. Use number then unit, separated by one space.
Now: 19 bar
